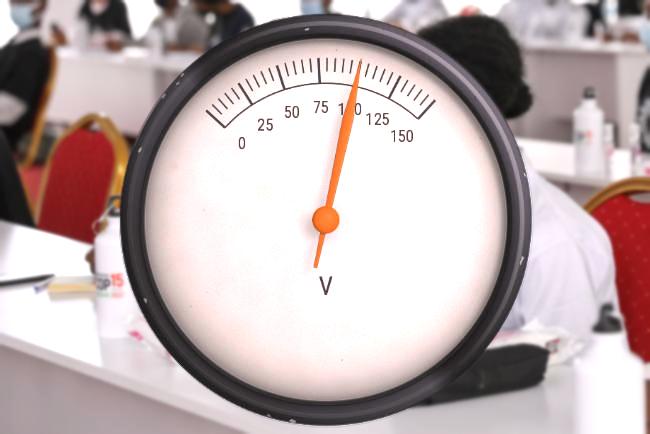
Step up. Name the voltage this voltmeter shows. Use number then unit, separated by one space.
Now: 100 V
